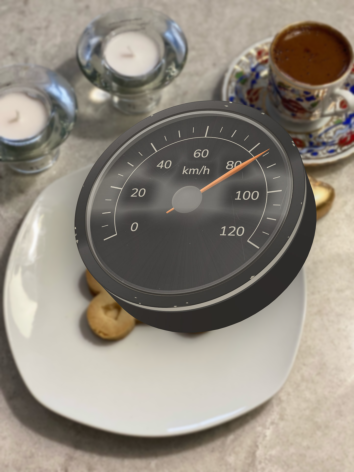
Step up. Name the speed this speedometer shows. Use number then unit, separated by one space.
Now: 85 km/h
